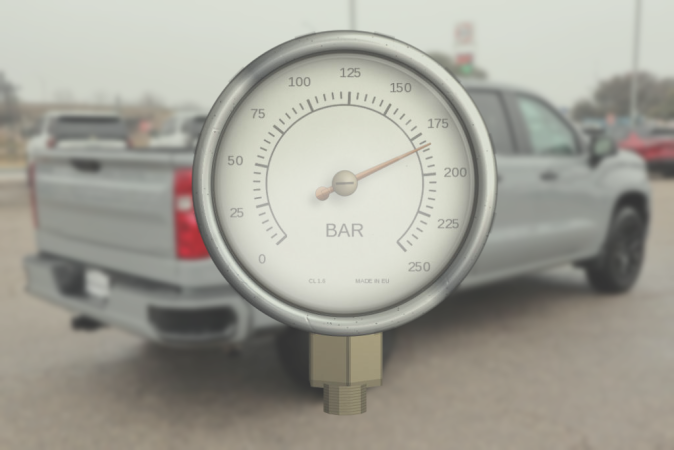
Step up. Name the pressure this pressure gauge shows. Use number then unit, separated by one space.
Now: 182.5 bar
